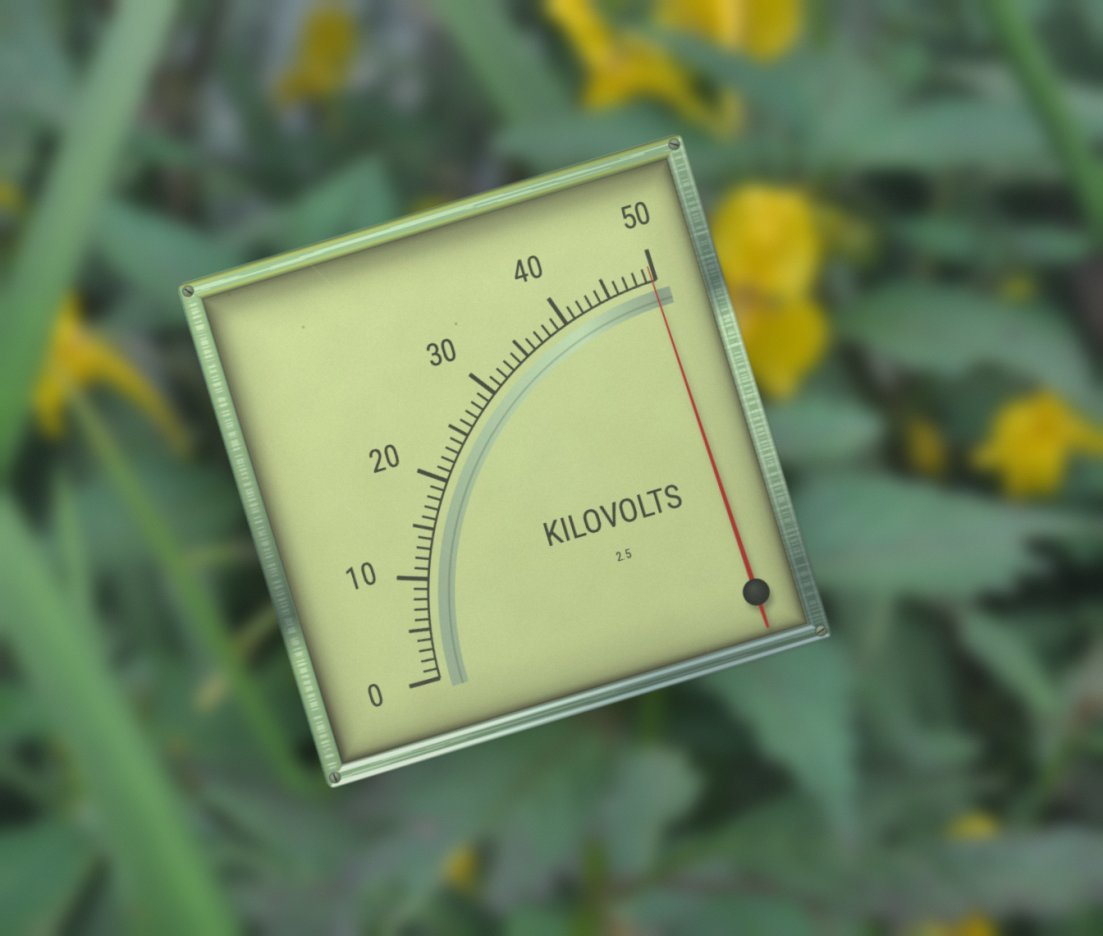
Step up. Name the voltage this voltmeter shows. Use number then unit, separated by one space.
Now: 49.5 kV
